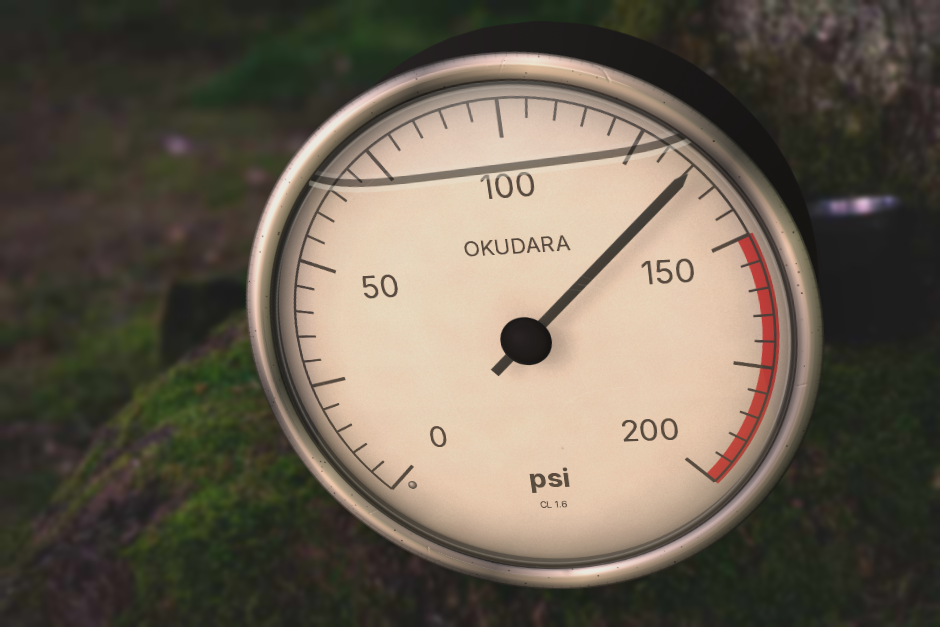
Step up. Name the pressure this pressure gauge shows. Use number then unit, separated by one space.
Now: 135 psi
